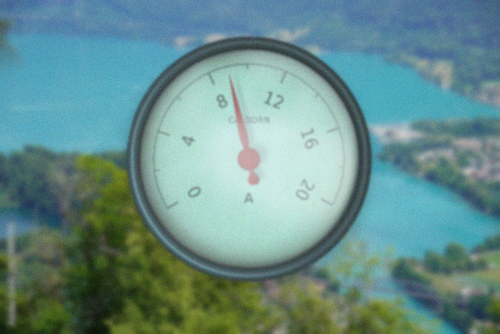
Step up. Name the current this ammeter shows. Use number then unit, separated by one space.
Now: 9 A
